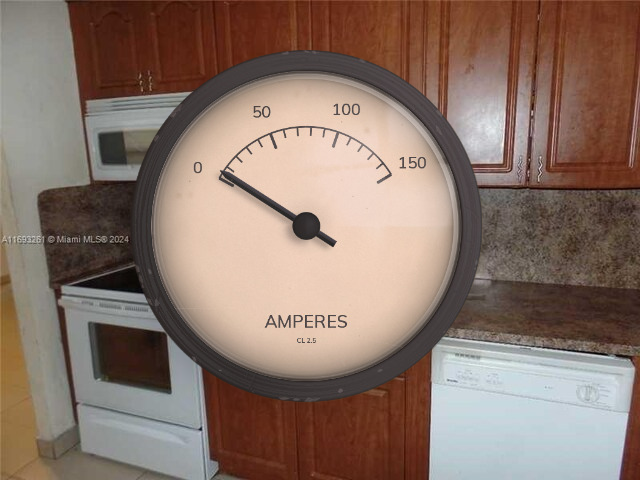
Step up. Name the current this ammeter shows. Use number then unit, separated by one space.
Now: 5 A
